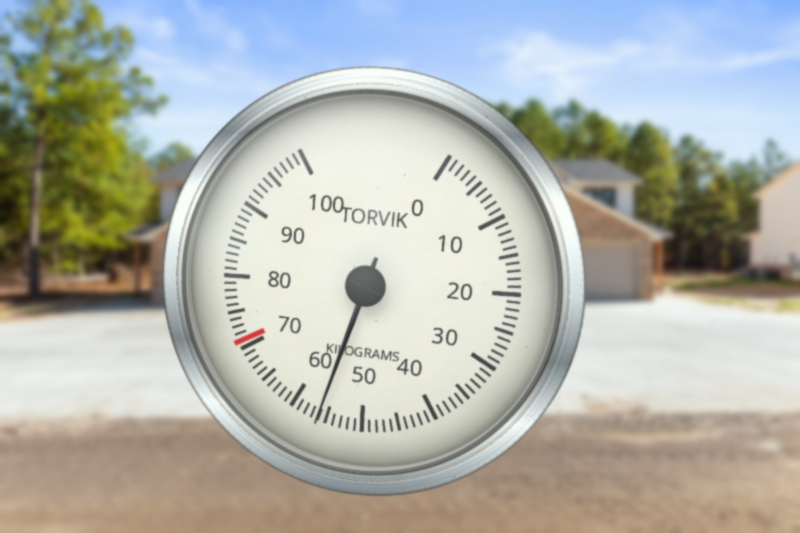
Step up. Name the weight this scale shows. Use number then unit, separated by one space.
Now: 56 kg
